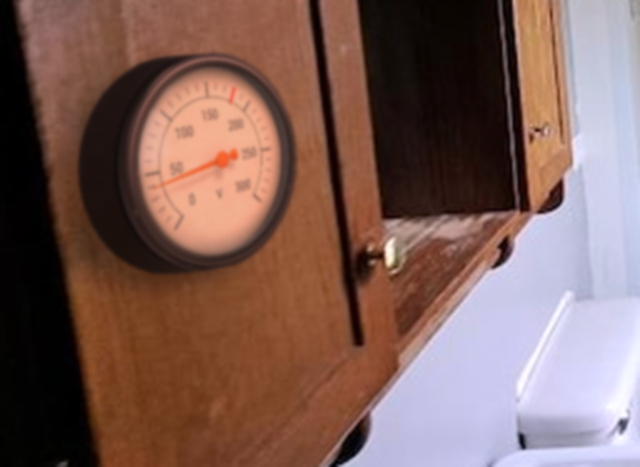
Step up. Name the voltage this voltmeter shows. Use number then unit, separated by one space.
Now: 40 V
